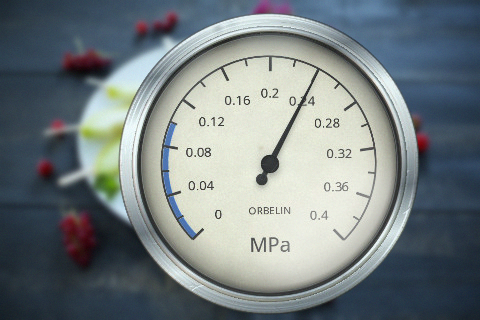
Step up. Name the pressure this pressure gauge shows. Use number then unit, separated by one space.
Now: 0.24 MPa
